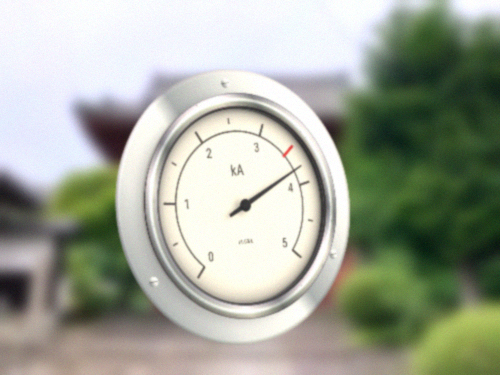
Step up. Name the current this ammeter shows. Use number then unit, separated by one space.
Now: 3.75 kA
